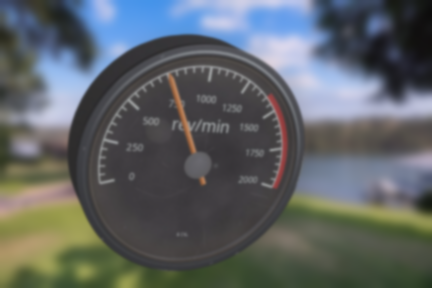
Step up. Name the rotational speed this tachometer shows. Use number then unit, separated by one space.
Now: 750 rpm
